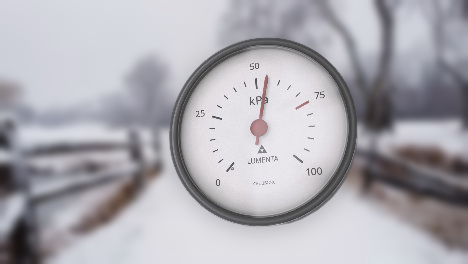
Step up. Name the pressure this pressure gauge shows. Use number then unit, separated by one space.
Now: 55 kPa
